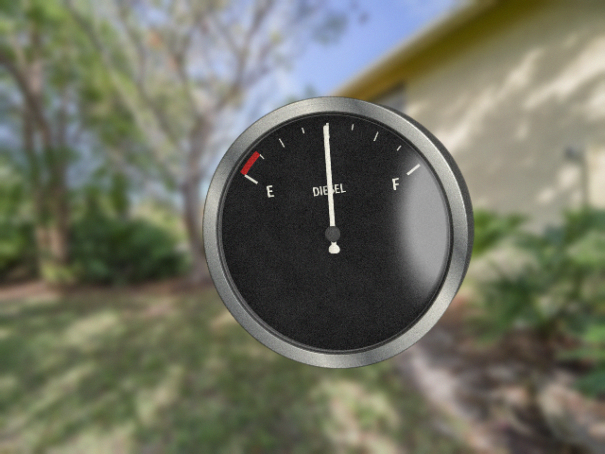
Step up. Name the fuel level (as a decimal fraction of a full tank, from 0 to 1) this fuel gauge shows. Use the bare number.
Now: 0.5
